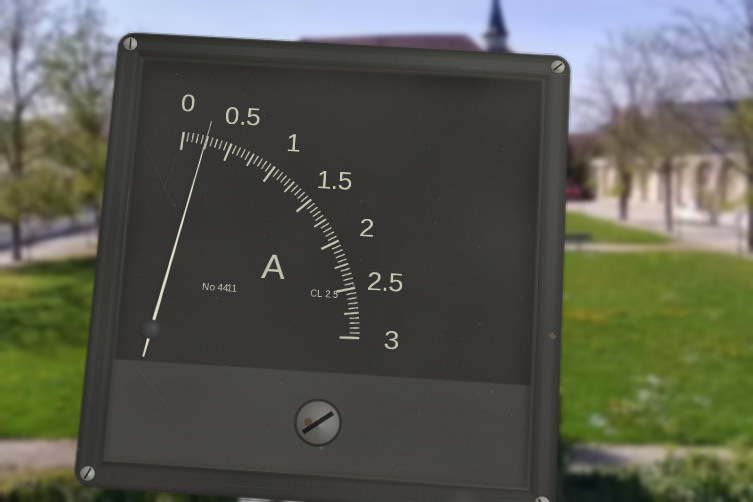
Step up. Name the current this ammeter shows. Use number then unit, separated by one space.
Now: 0.25 A
